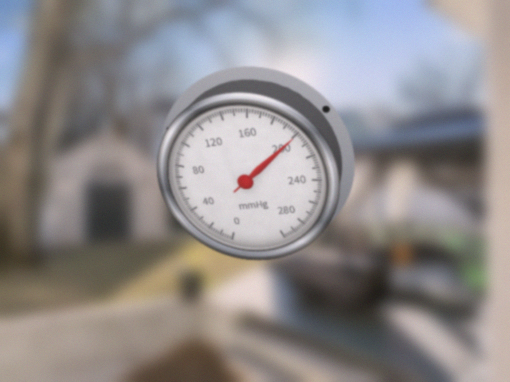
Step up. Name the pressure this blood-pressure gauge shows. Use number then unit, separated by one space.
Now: 200 mmHg
